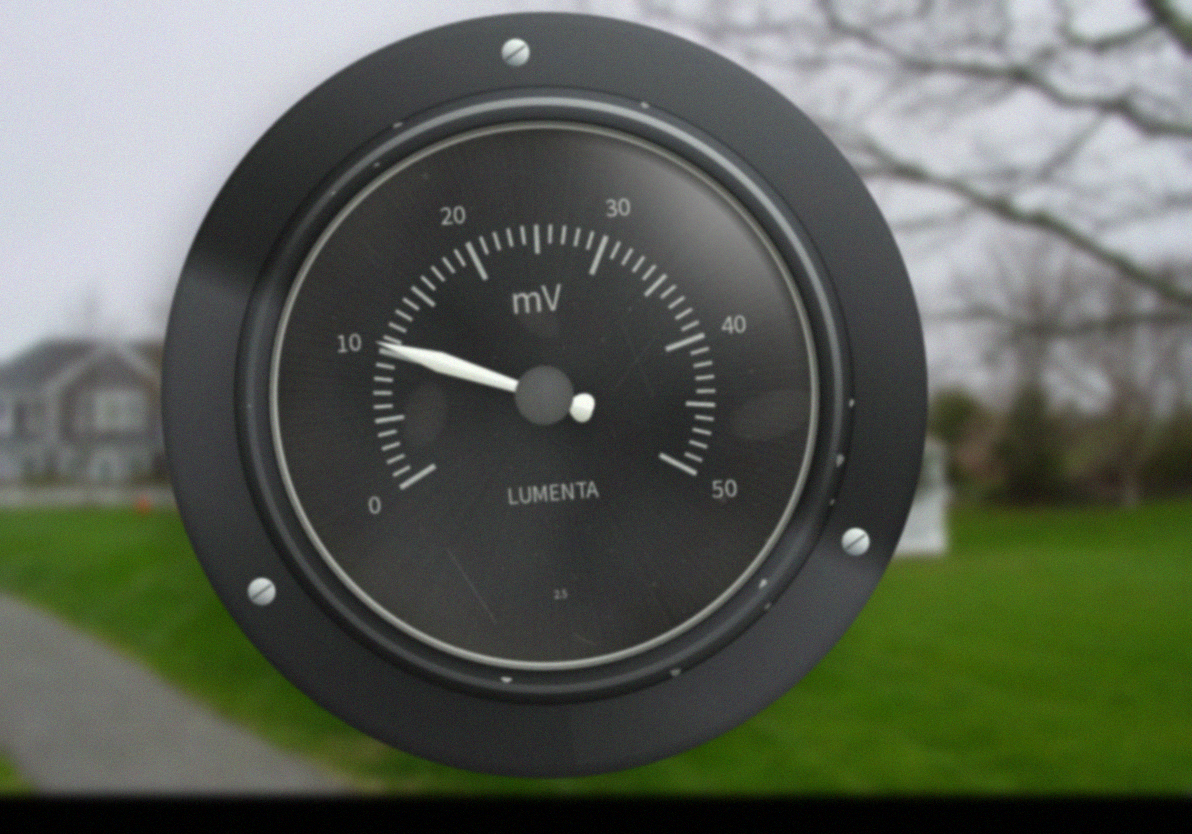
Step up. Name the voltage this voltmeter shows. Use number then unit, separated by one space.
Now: 10.5 mV
